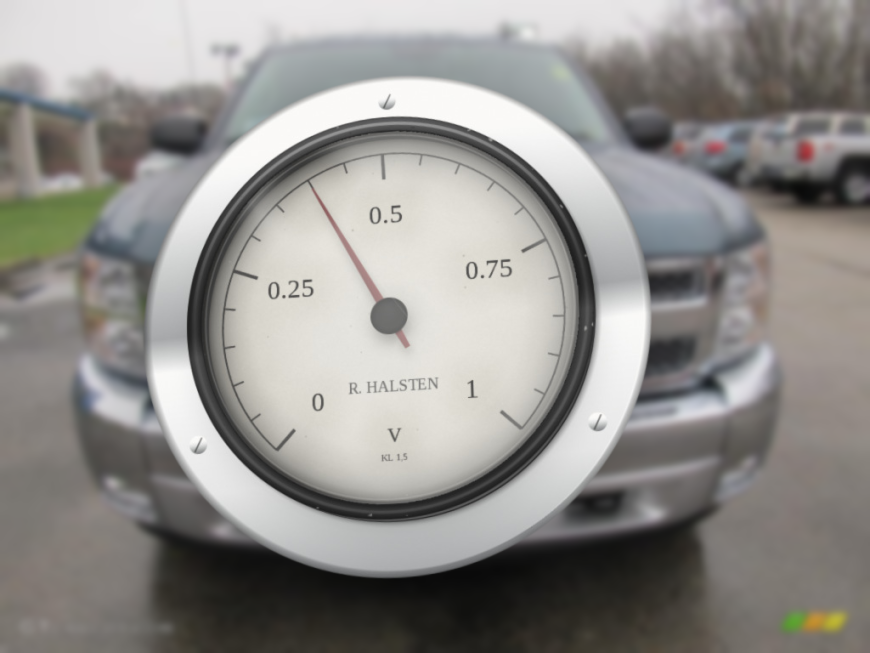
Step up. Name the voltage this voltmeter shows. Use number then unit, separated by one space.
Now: 0.4 V
